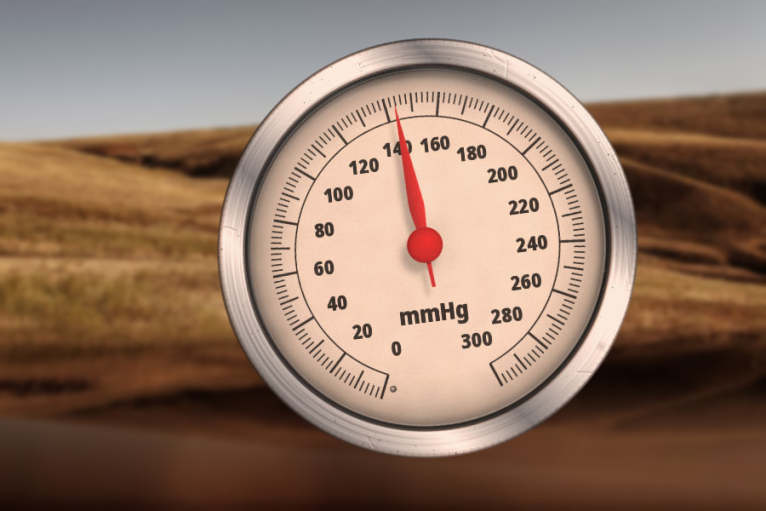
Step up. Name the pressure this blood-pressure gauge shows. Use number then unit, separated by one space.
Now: 144 mmHg
